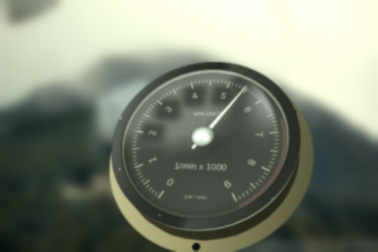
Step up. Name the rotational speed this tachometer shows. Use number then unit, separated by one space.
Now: 5500 rpm
